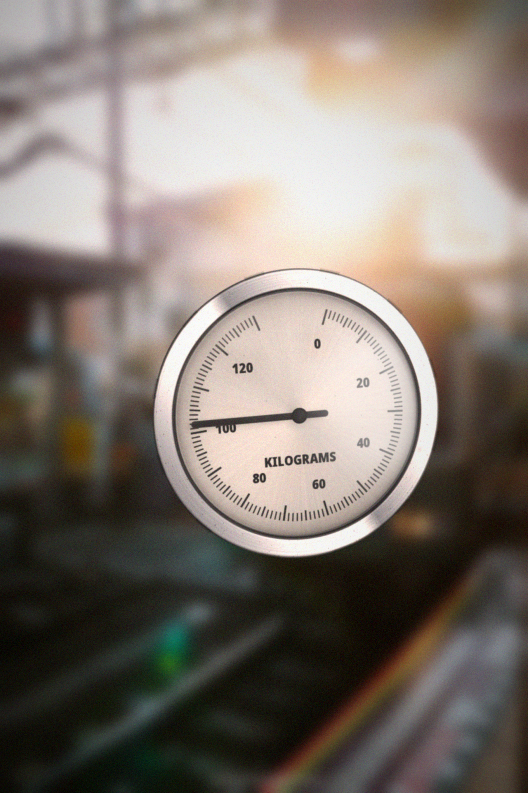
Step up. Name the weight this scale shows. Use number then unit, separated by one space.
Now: 102 kg
